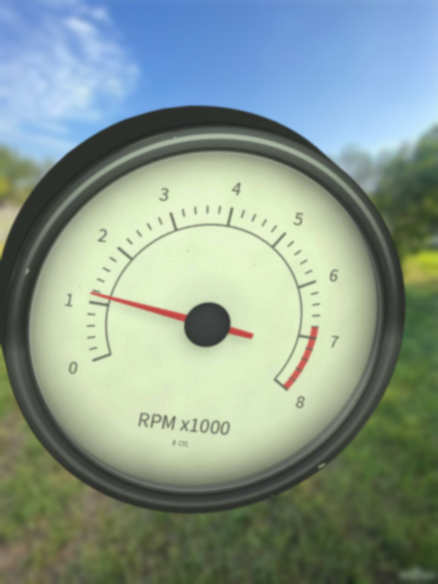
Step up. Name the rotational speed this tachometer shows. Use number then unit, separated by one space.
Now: 1200 rpm
